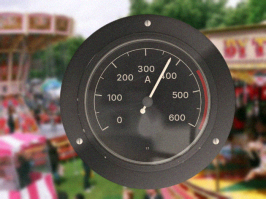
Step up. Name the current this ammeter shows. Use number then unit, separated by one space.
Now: 375 A
